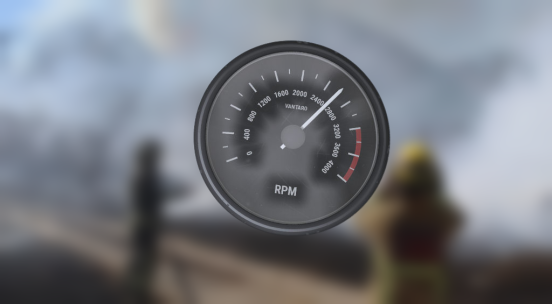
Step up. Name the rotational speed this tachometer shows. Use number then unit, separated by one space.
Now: 2600 rpm
